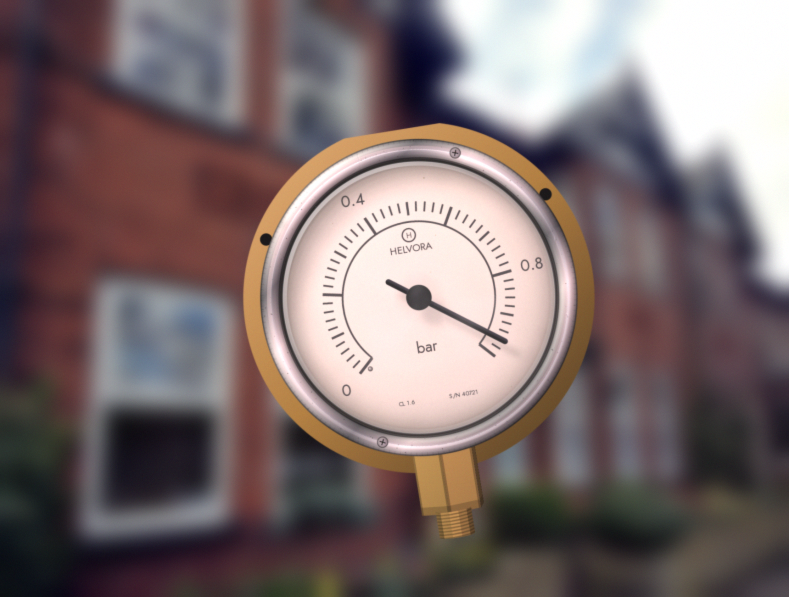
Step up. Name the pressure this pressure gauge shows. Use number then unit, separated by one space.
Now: 0.96 bar
